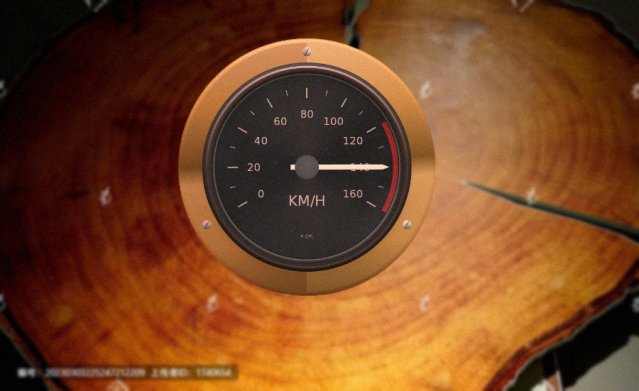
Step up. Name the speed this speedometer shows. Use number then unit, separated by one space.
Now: 140 km/h
